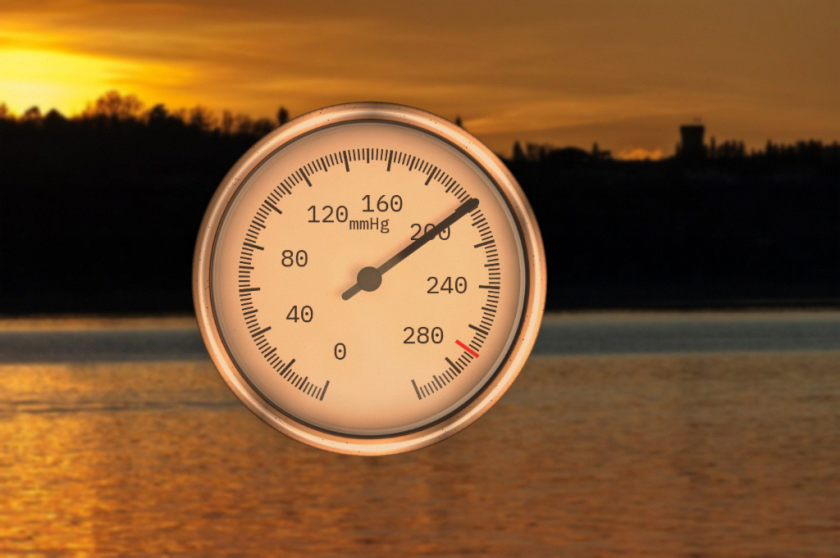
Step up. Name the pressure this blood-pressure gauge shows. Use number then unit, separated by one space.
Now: 202 mmHg
